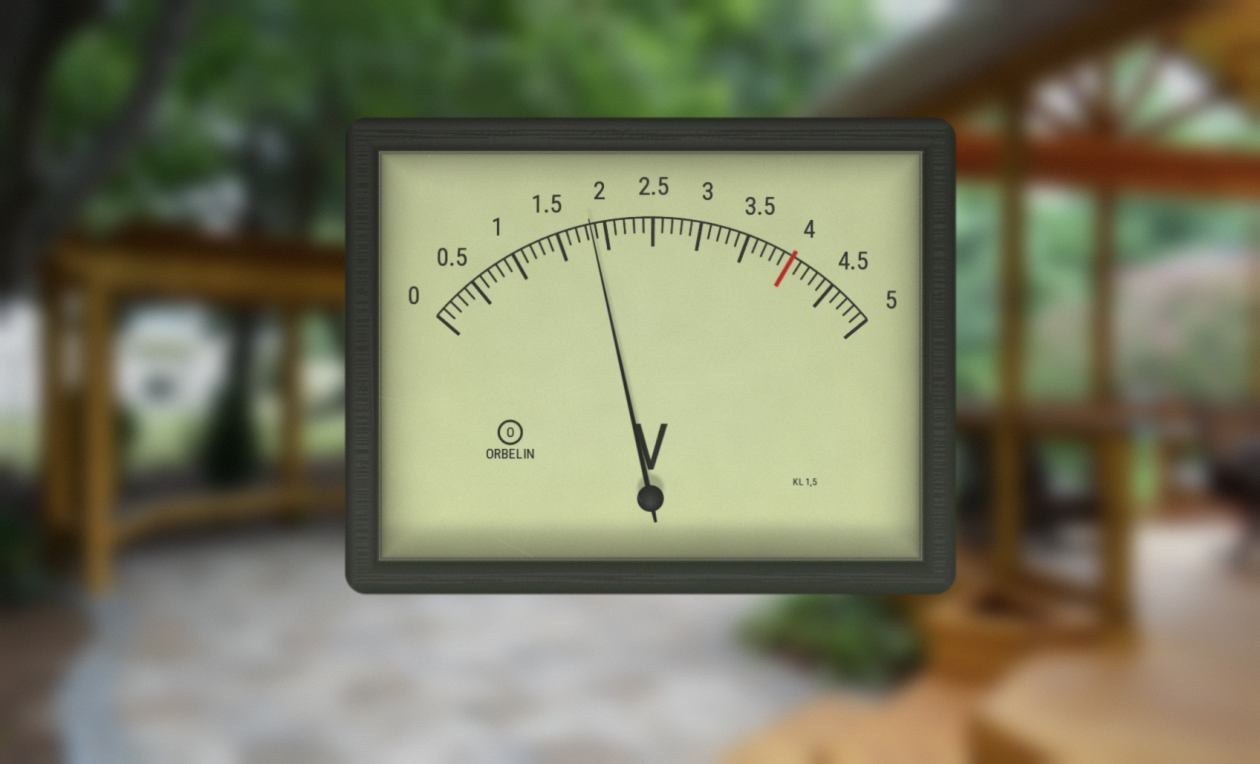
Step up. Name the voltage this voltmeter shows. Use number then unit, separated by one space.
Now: 1.85 V
